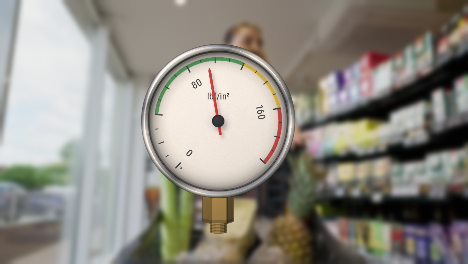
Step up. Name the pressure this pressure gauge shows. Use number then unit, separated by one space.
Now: 95 psi
